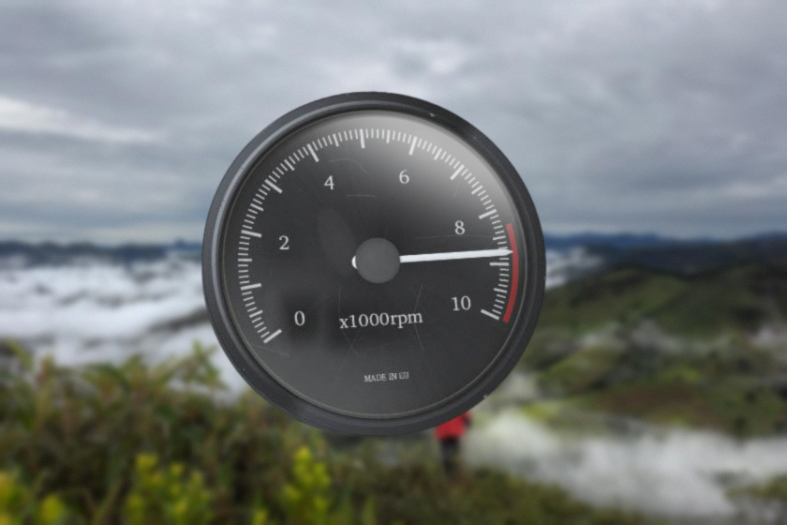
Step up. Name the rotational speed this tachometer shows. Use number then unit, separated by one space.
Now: 8800 rpm
